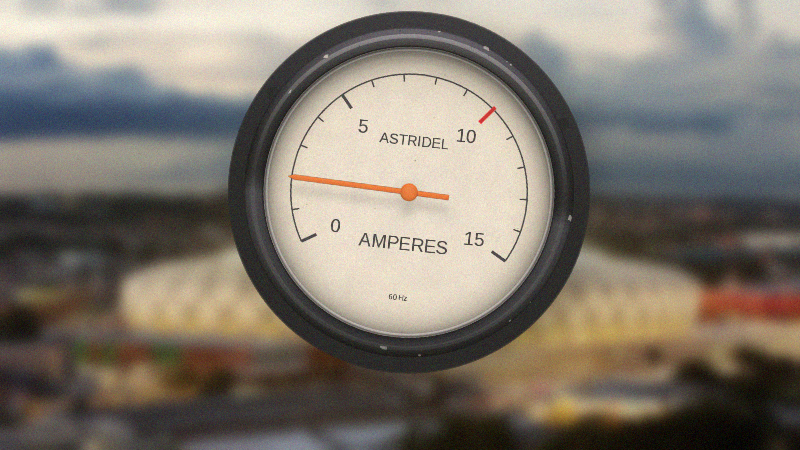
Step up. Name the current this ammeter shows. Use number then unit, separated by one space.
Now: 2 A
